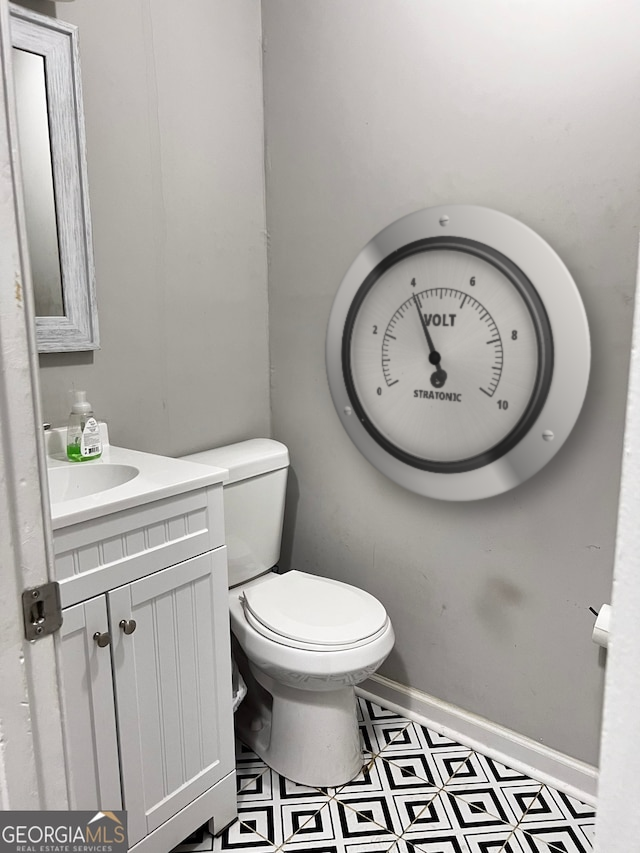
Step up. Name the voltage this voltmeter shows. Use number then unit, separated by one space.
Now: 4 V
